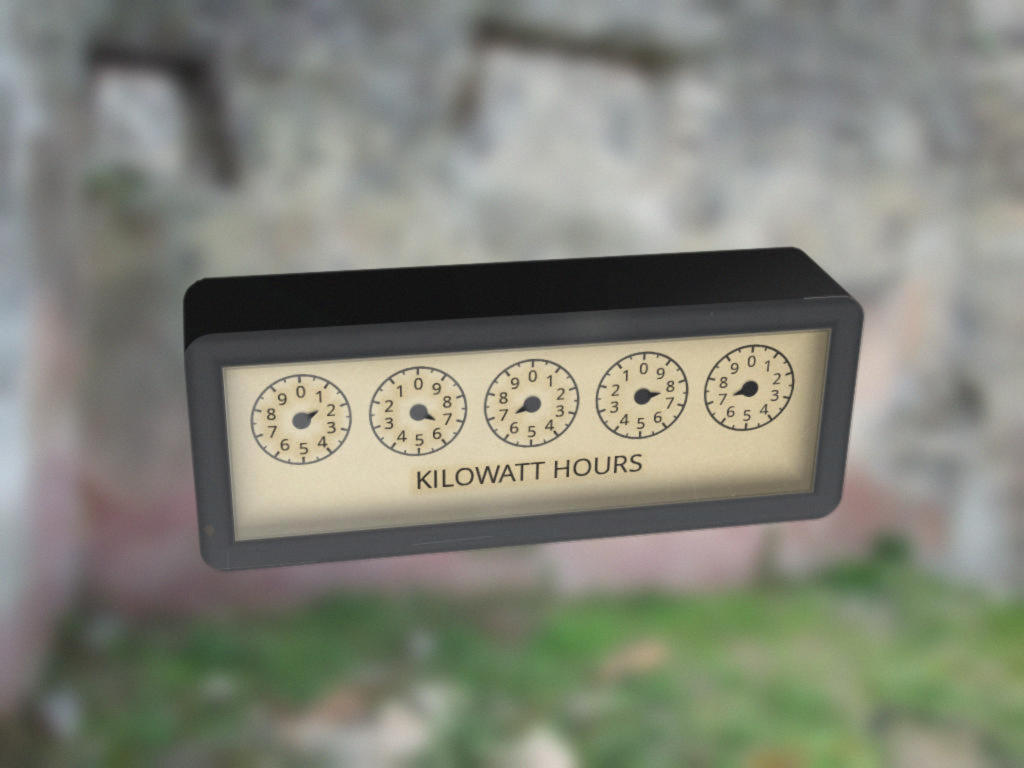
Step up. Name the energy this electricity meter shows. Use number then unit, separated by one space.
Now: 16677 kWh
